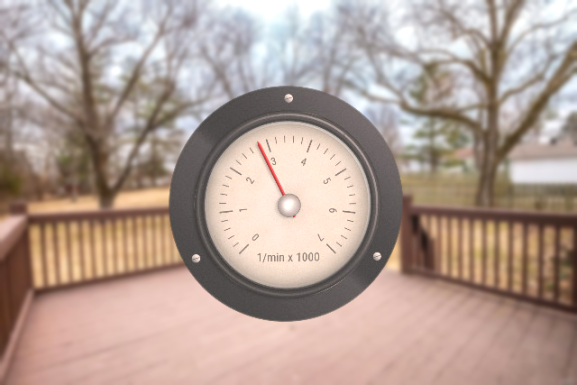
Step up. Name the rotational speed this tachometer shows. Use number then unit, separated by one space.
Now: 2800 rpm
